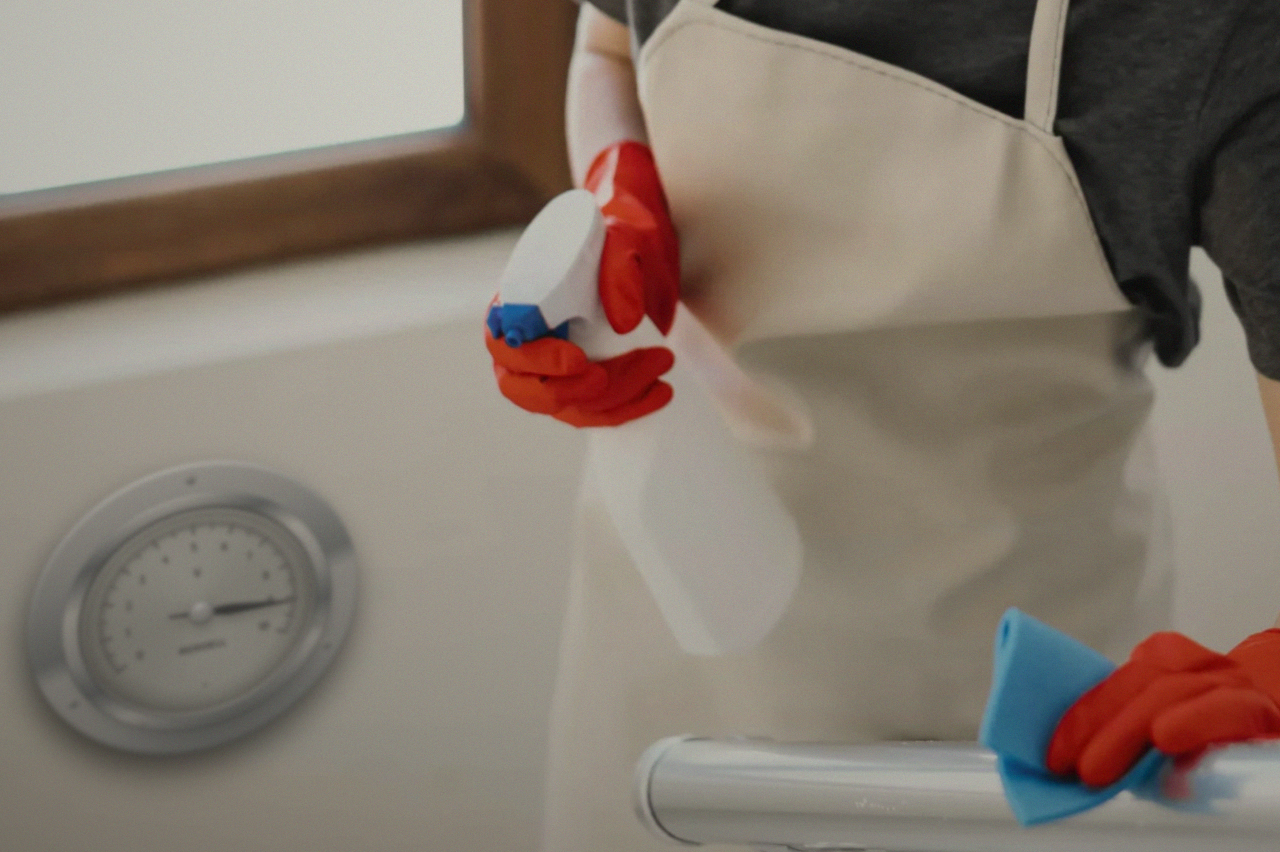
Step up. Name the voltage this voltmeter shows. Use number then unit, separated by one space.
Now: 9 V
